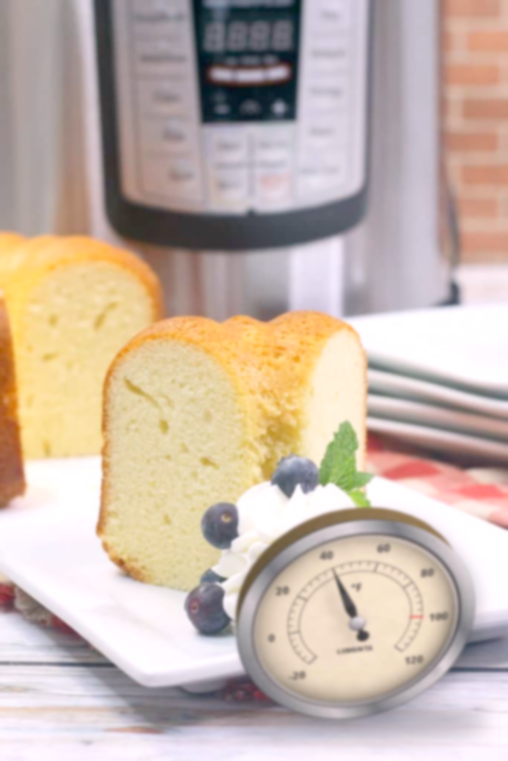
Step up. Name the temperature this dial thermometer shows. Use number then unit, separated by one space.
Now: 40 °F
